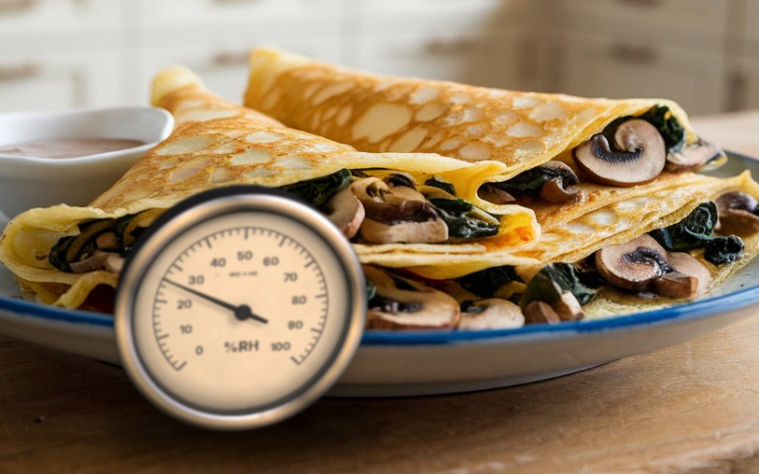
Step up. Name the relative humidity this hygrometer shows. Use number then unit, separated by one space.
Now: 26 %
